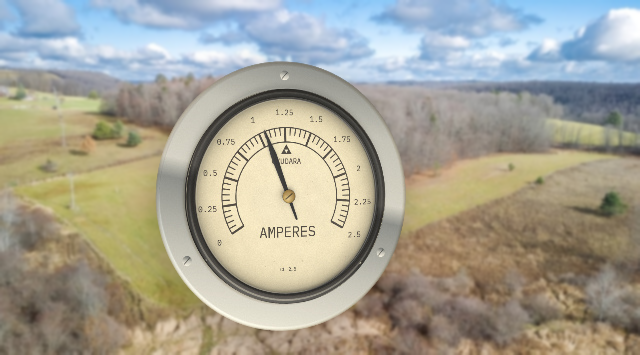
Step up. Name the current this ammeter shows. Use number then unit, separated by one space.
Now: 1.05 A
